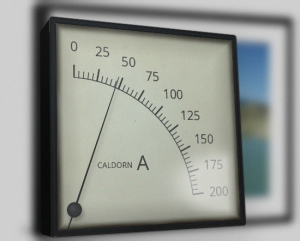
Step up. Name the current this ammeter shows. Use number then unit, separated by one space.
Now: 45 A
